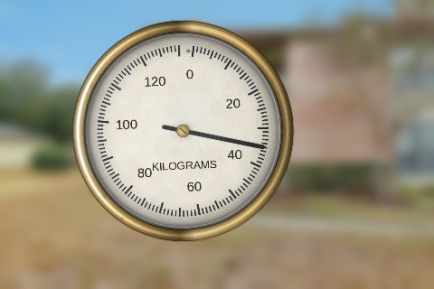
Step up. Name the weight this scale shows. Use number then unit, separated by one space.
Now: 35 kg
